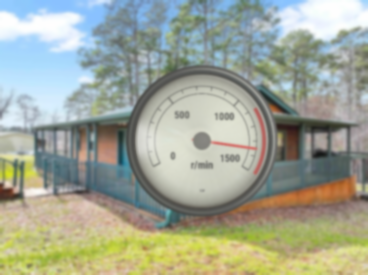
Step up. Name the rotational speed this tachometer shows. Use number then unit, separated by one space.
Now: 1350 rpm
